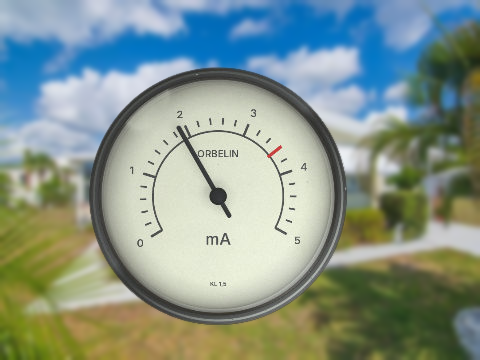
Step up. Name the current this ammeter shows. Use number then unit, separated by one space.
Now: 1.9 mA
